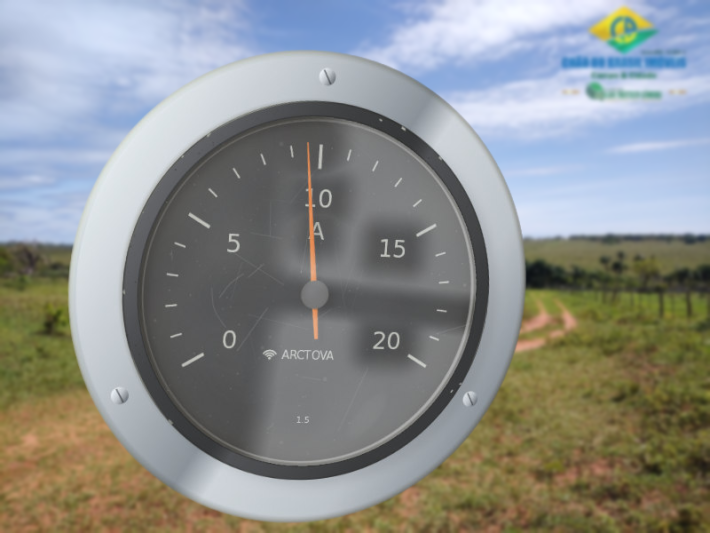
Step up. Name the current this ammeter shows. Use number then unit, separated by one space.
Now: 9.5 A
